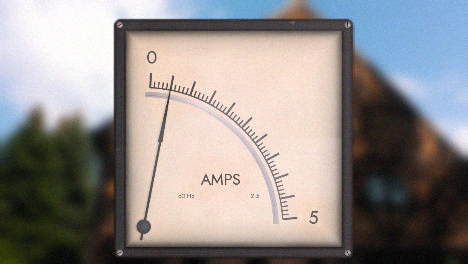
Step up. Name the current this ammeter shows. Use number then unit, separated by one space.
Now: 0.5 A
